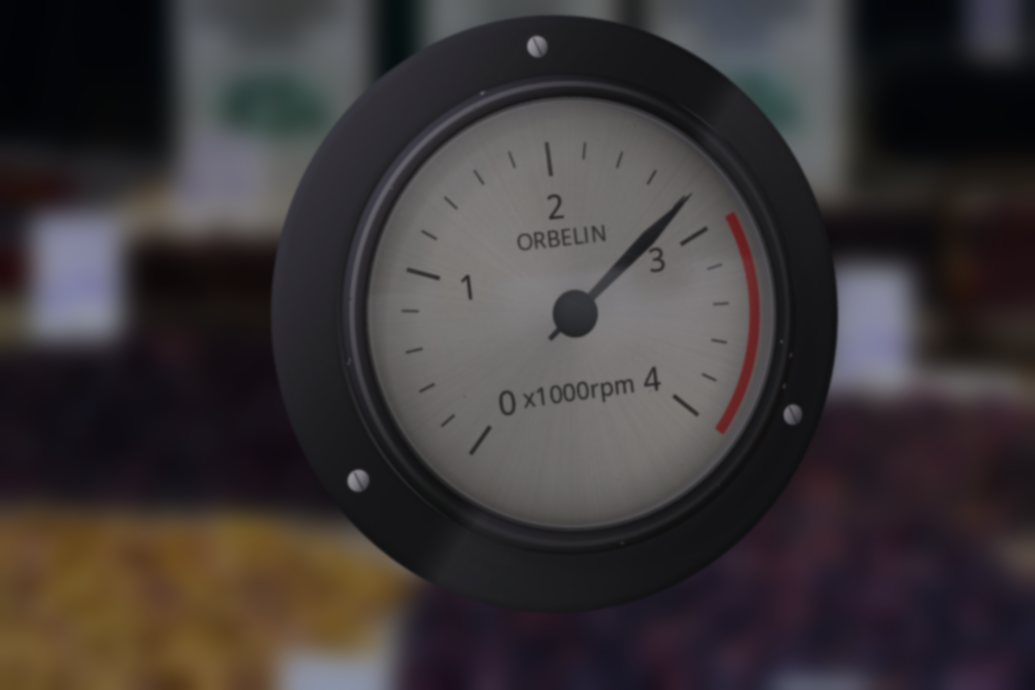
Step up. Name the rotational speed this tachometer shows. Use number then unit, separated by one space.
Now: 2800 rpm
